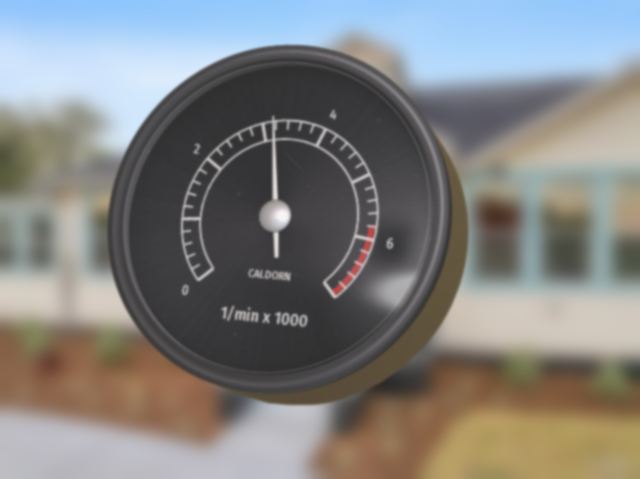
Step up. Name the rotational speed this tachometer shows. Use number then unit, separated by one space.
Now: 3200 rpm
